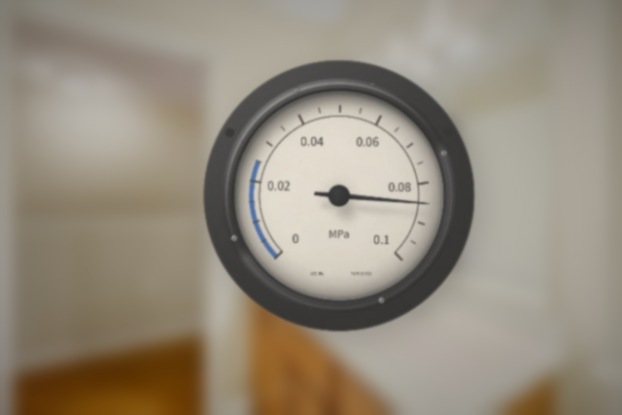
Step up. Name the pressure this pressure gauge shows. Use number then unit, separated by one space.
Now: 0.085 MPa
